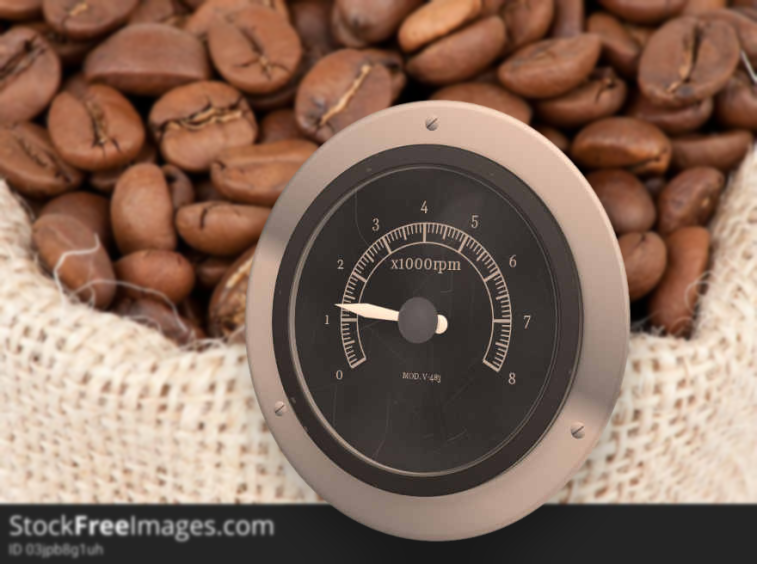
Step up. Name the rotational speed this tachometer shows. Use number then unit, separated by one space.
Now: 1300 rpm
